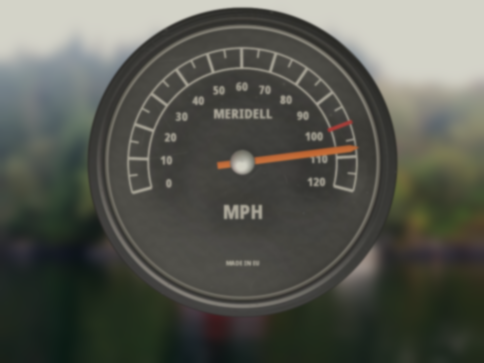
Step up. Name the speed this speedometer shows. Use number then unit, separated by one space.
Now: 107.5 mph
